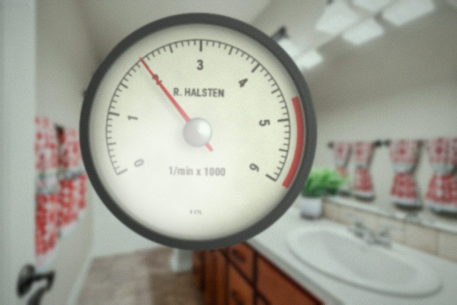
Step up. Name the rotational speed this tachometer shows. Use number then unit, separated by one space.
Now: 2000 rpm
